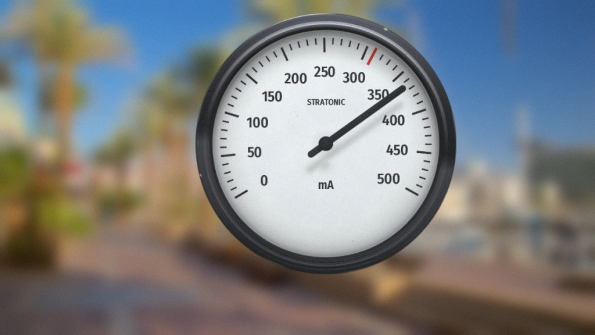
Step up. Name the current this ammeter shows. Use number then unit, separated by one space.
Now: 365 mA
